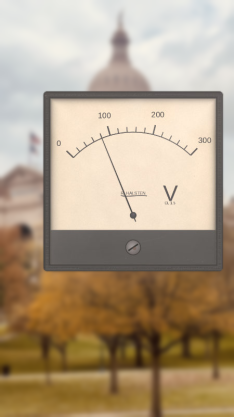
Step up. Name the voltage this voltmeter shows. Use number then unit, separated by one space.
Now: 80 V
